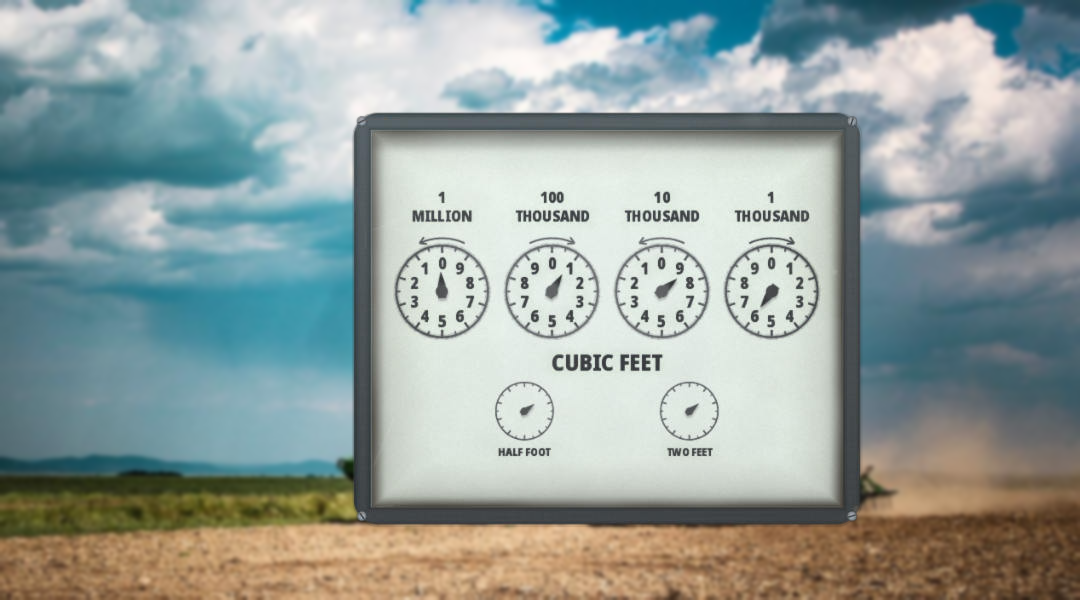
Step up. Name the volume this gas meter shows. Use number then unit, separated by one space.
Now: 8600 ft³
